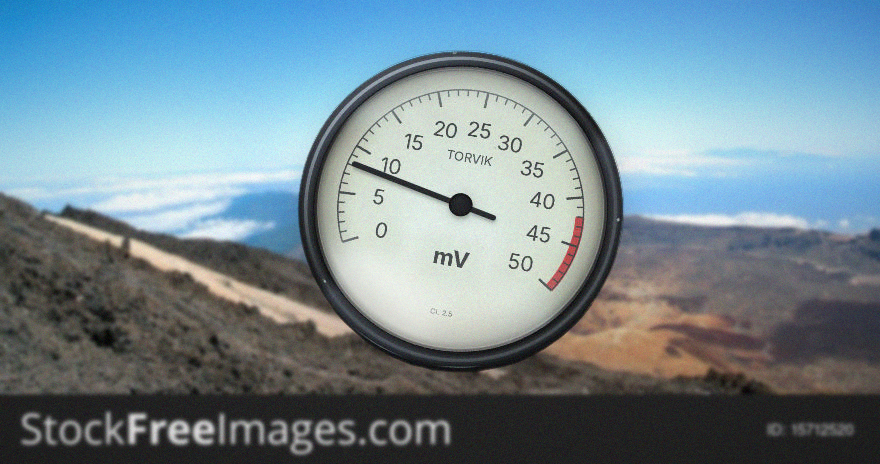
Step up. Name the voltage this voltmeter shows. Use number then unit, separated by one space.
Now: 8 mV
